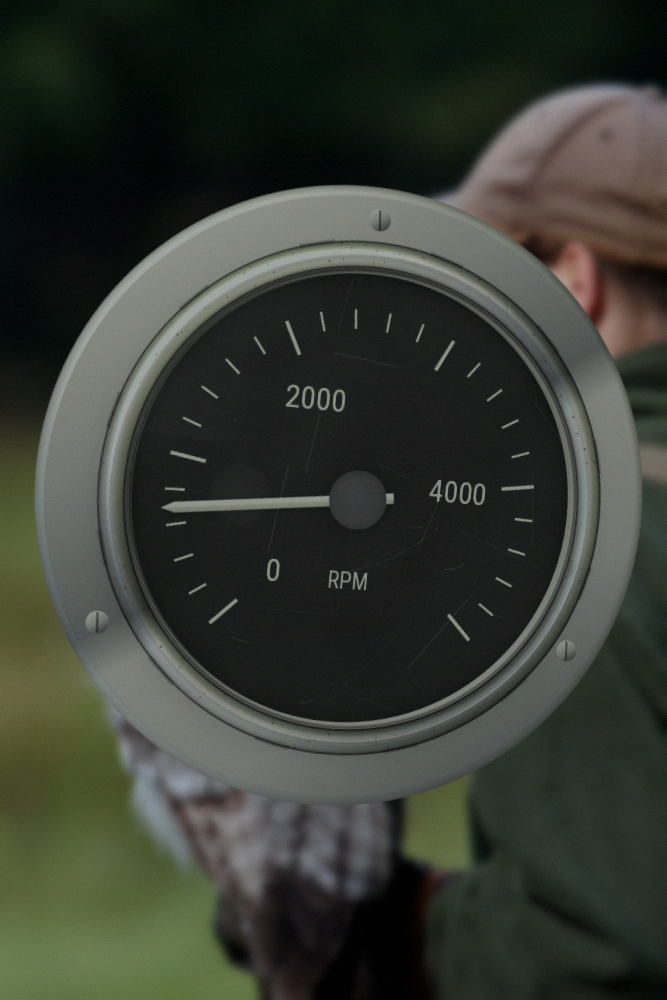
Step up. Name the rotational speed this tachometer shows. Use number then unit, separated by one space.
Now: 700 rpm
